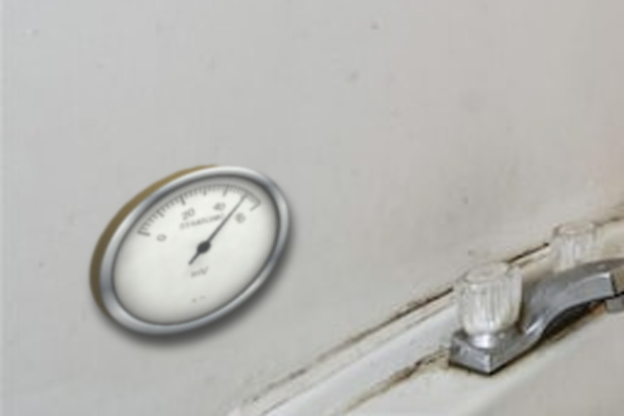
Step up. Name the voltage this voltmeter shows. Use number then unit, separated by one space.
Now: 50 mV
